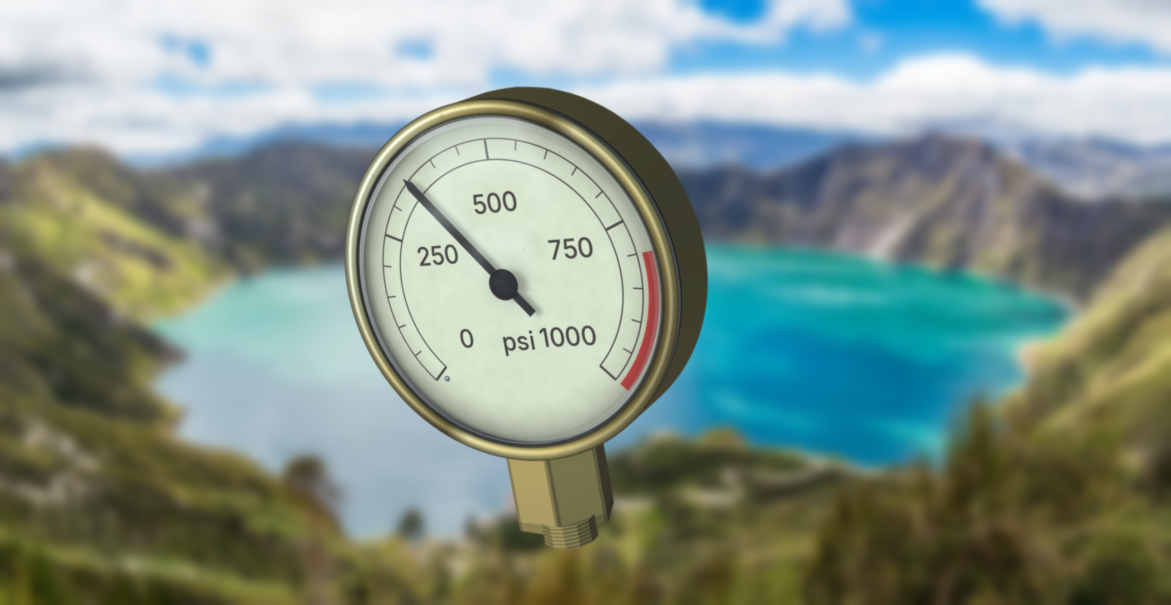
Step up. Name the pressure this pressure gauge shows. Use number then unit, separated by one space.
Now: 350 psi
